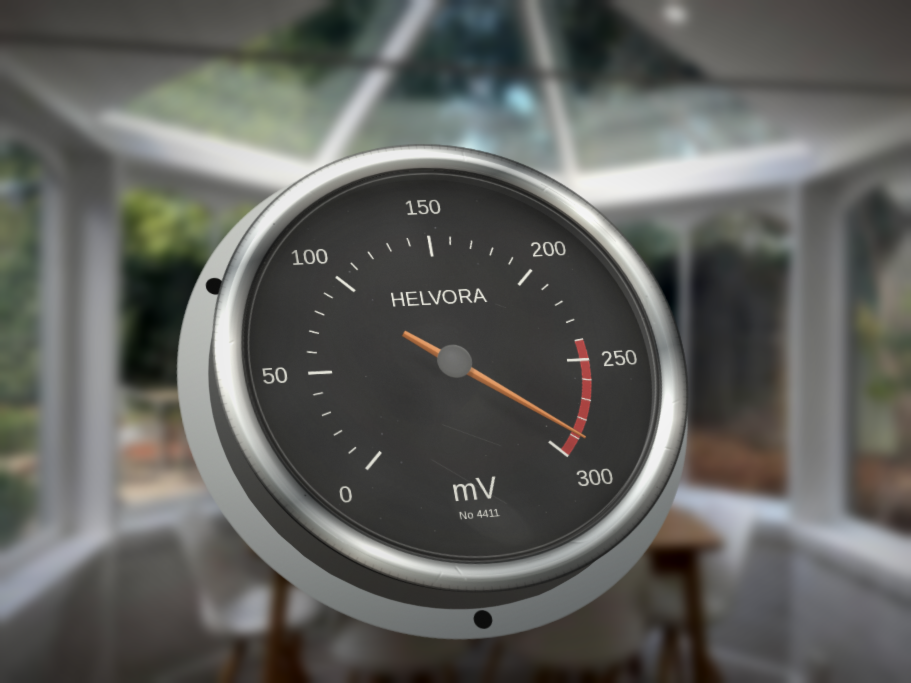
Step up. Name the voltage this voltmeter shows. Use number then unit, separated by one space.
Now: 290 mV
